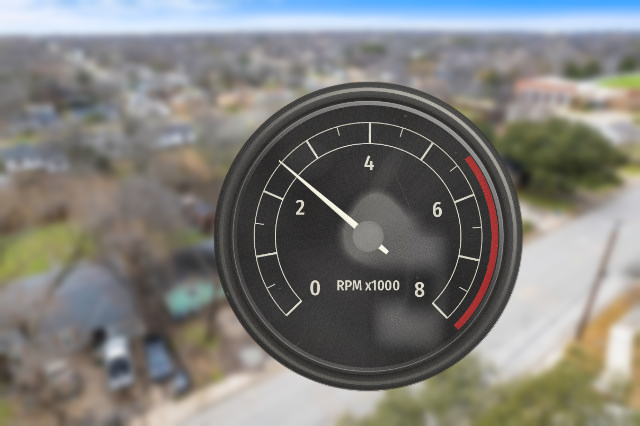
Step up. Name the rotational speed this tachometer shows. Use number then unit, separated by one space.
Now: 2500 rpm
